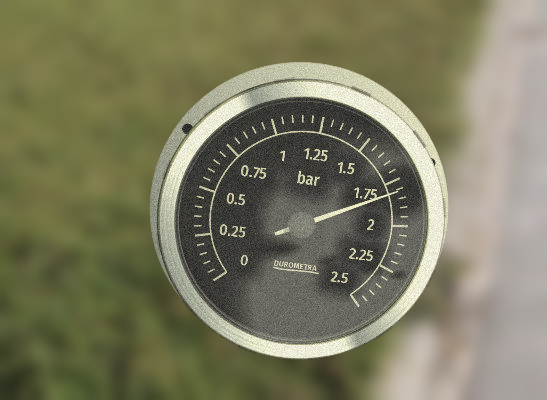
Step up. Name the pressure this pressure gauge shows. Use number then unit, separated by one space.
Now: 1.8 bar
